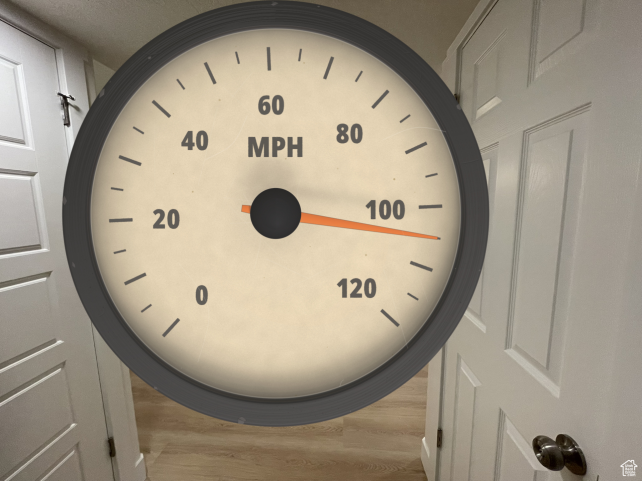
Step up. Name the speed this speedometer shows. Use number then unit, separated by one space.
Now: 105 mph
